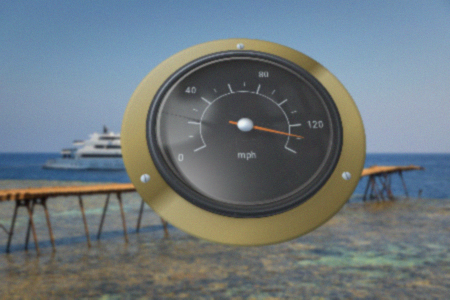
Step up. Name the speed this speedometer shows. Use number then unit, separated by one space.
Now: 130 mph
